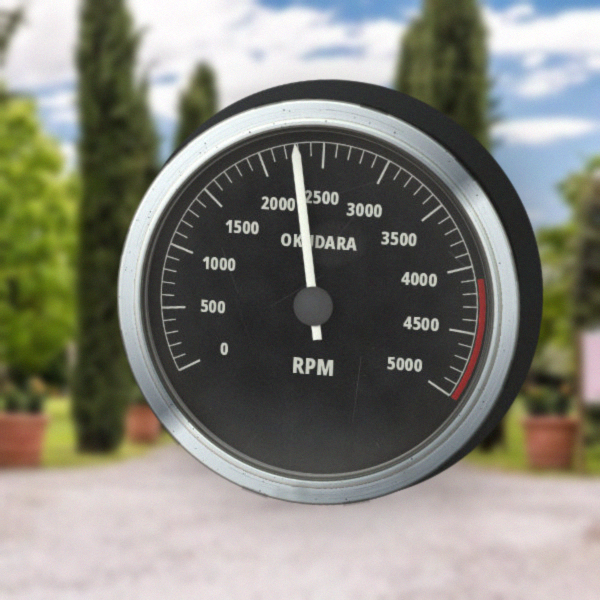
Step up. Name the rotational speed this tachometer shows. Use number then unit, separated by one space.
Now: 2300 rpm
